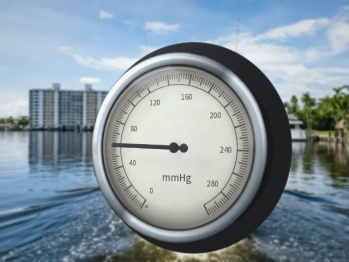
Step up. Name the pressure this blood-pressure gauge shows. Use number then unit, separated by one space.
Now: 60 mmHg
